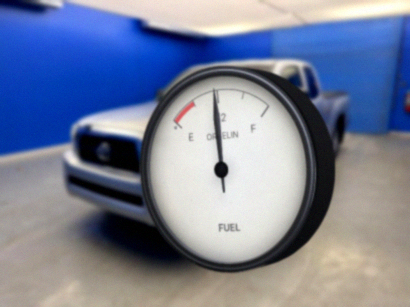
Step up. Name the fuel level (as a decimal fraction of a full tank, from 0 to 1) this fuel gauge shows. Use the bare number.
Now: 0.5
